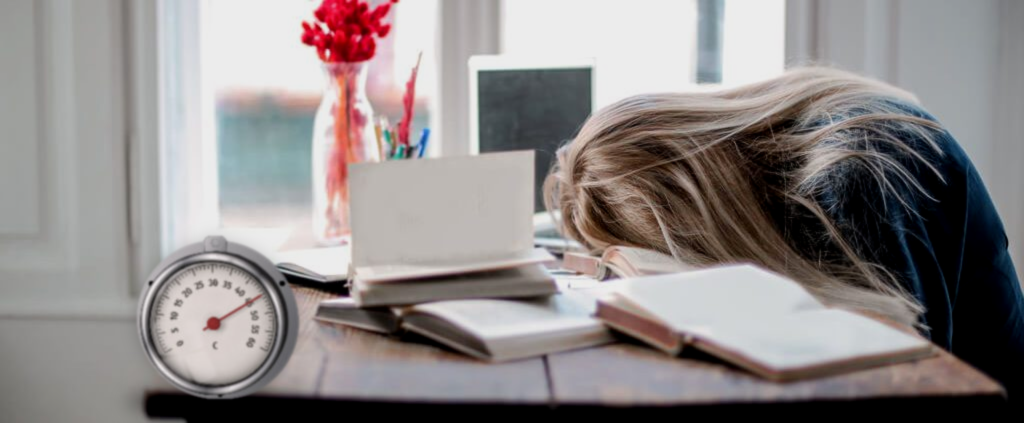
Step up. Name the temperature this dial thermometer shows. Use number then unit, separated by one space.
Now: 45 °C
